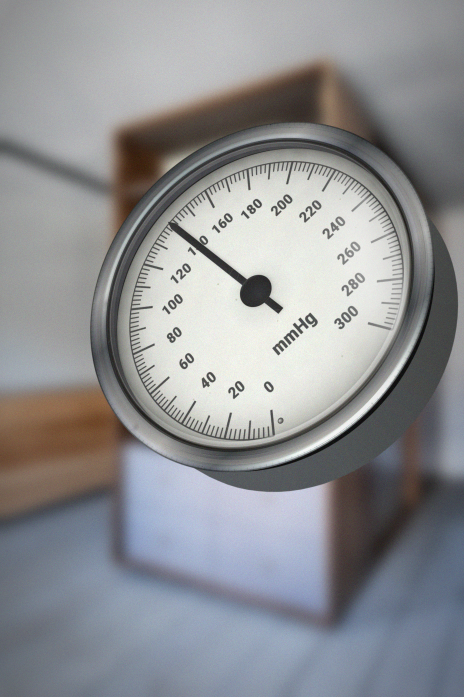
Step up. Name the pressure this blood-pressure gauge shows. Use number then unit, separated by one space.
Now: 140 mmHg
